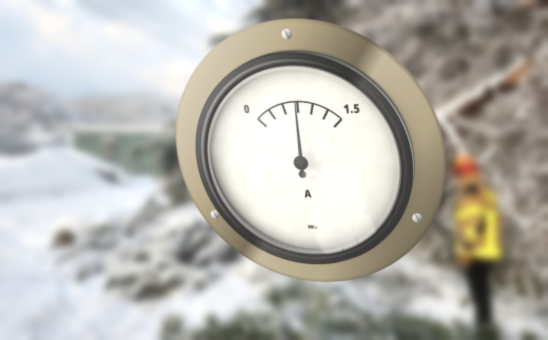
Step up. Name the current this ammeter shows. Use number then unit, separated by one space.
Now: 0.75 A
